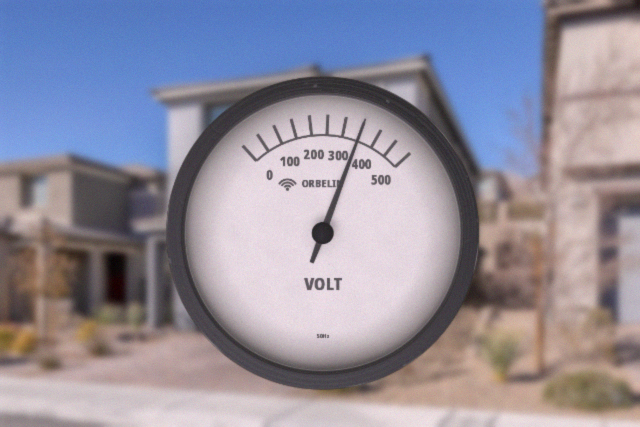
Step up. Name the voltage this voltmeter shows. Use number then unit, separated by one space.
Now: 350 V
